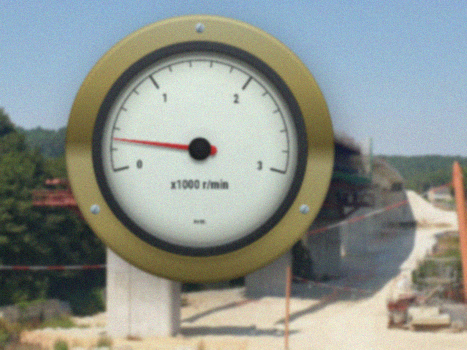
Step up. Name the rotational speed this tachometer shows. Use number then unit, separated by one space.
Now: 300 rpm
